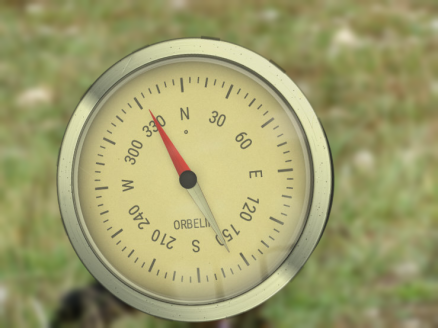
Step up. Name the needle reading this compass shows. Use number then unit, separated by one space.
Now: 335 °
